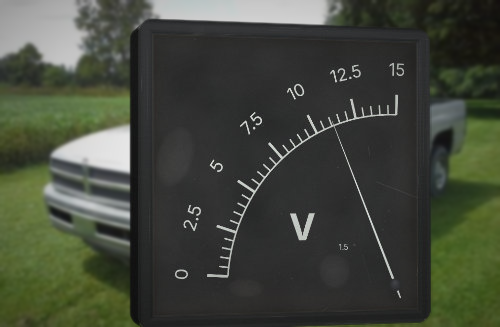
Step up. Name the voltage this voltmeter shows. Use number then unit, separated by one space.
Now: 11 V
